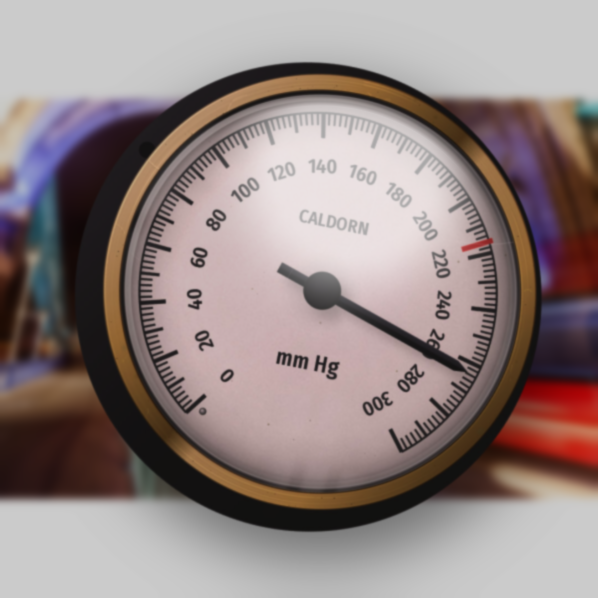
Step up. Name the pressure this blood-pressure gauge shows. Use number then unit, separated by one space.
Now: 264 mmHg
